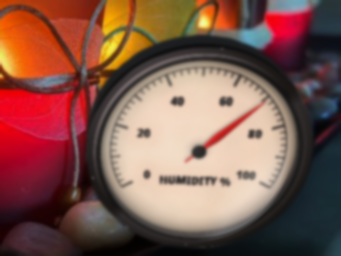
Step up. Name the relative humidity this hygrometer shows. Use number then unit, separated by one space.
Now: 70 %
